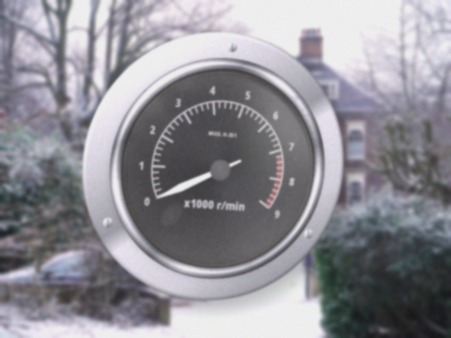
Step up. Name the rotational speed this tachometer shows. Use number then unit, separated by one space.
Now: 0 rpm
